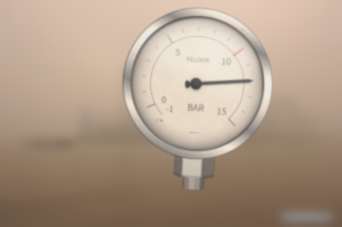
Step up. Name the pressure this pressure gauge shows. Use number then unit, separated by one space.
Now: 12 bar
